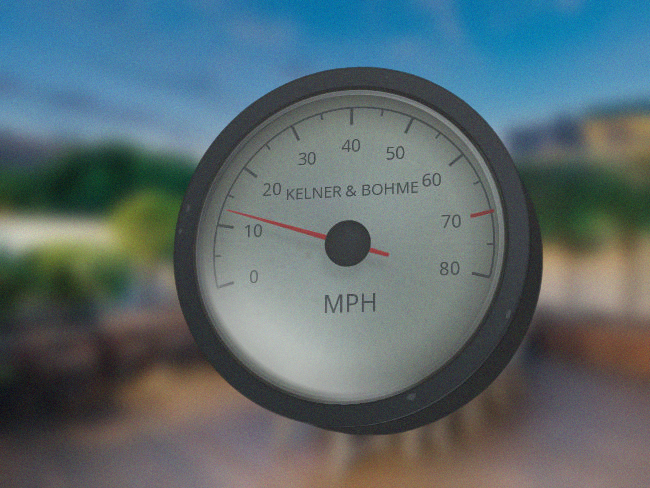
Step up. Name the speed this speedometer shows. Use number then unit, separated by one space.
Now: 12.5 mph
